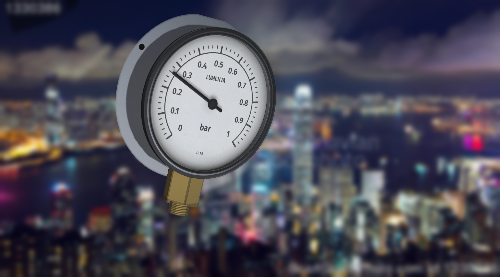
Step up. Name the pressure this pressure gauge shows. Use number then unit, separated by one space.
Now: 0.26 bar
